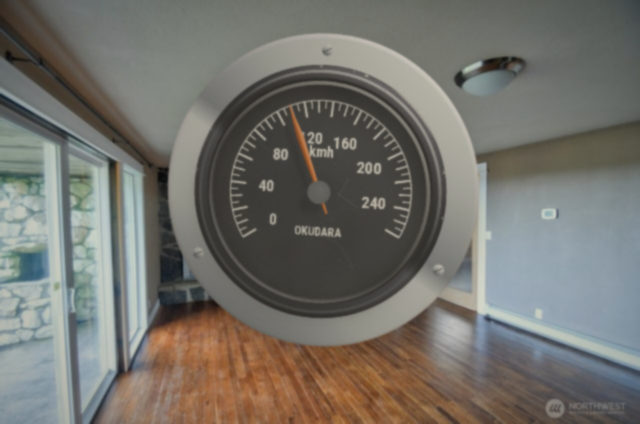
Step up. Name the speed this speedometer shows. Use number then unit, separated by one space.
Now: 110 km/h
